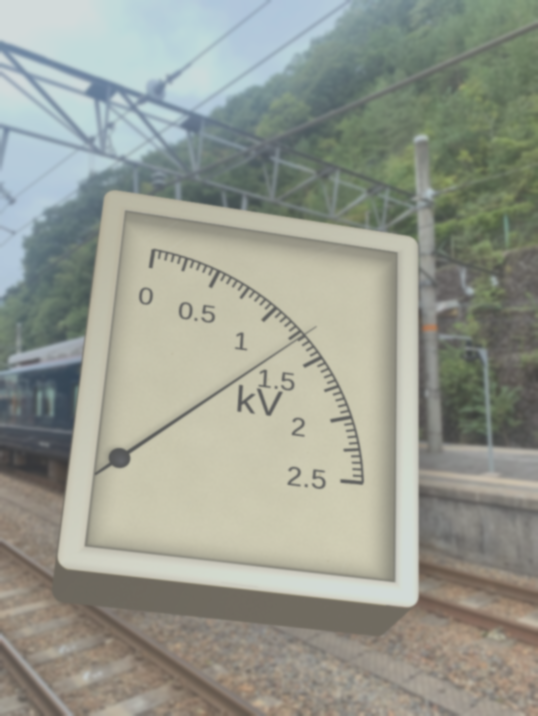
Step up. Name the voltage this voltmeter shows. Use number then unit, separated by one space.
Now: 1.3 kV
